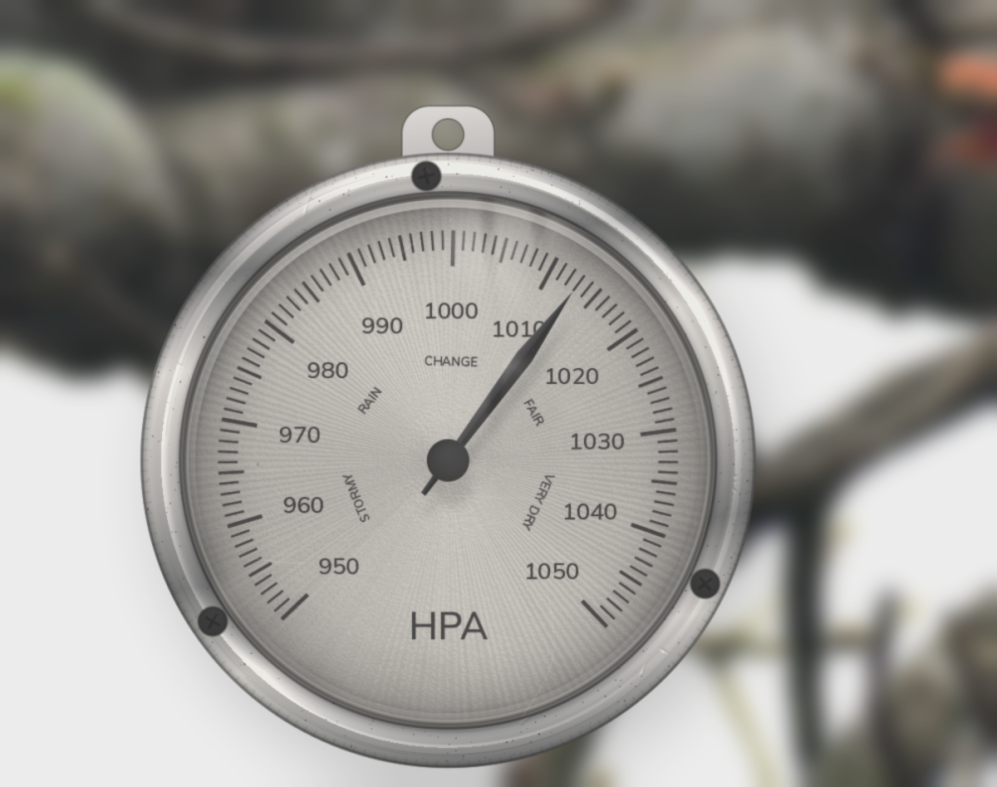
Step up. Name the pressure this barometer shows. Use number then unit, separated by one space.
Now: 1013 hPa
